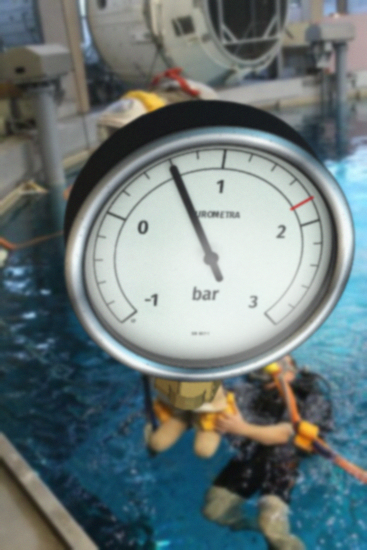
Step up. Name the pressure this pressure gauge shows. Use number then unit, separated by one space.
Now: 0.6 bar
